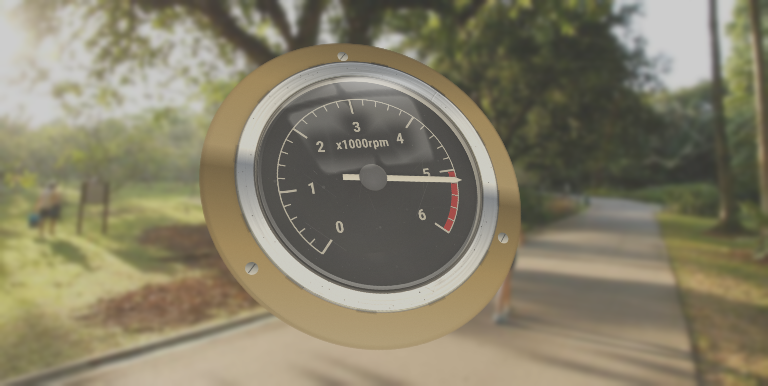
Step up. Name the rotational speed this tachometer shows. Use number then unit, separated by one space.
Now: 5200 rpm
